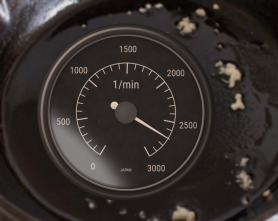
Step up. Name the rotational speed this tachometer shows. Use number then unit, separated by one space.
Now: 2700 rpm
